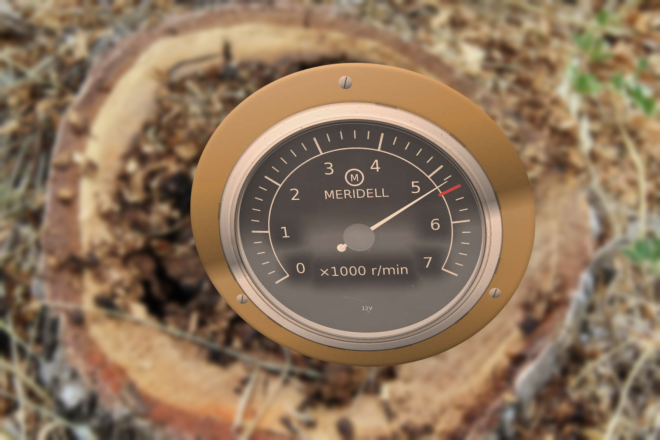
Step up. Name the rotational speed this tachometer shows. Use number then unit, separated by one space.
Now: 5200 rpm
